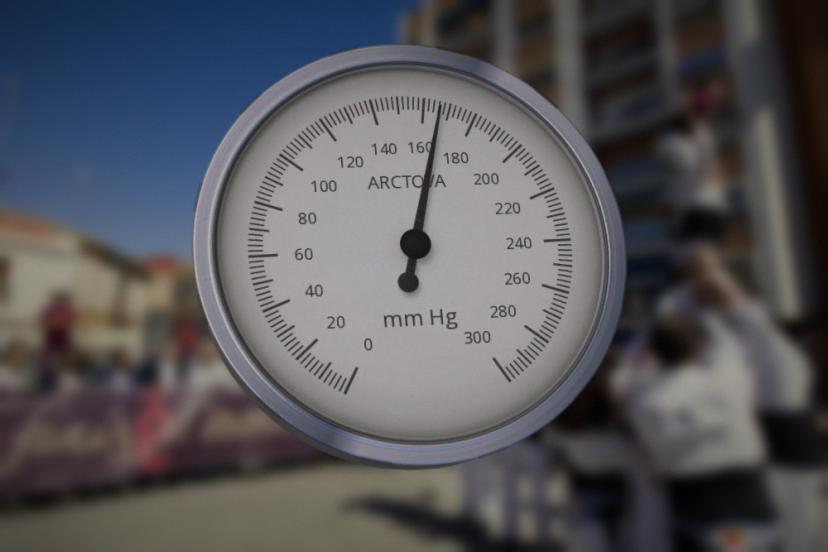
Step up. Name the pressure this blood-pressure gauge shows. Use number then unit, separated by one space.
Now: 166 mmHg
